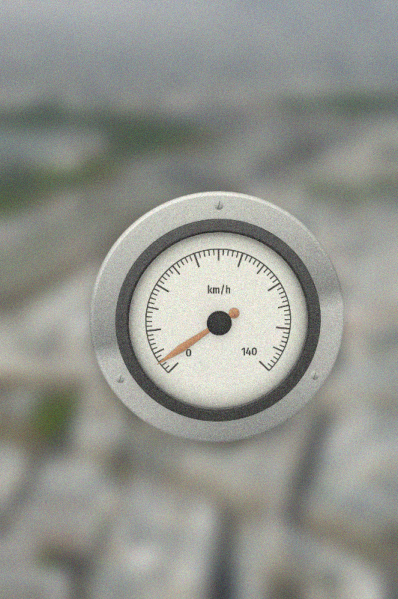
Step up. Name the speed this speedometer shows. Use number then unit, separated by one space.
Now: 6 km/h
